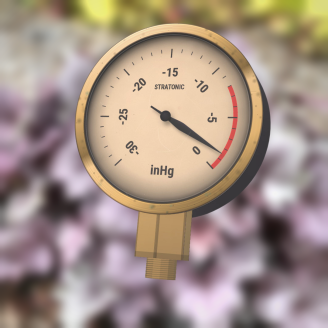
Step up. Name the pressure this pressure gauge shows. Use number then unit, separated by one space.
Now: -1.5 inHg
